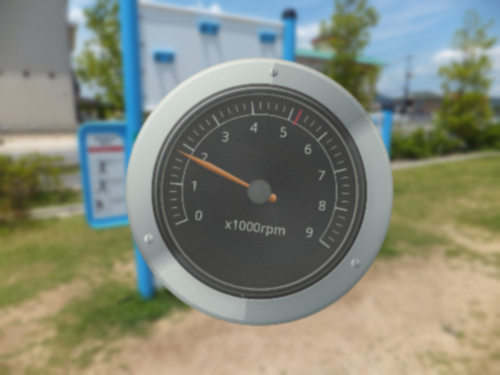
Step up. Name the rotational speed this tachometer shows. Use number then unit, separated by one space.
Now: 1800 rpm
